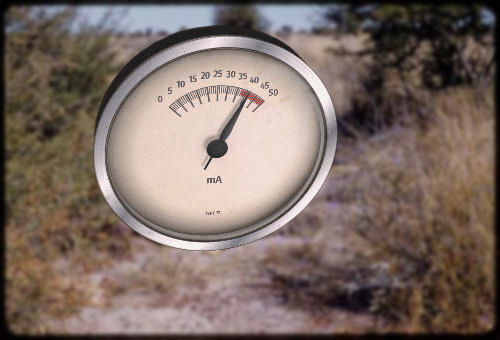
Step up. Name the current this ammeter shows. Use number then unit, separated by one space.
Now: 40 mA
